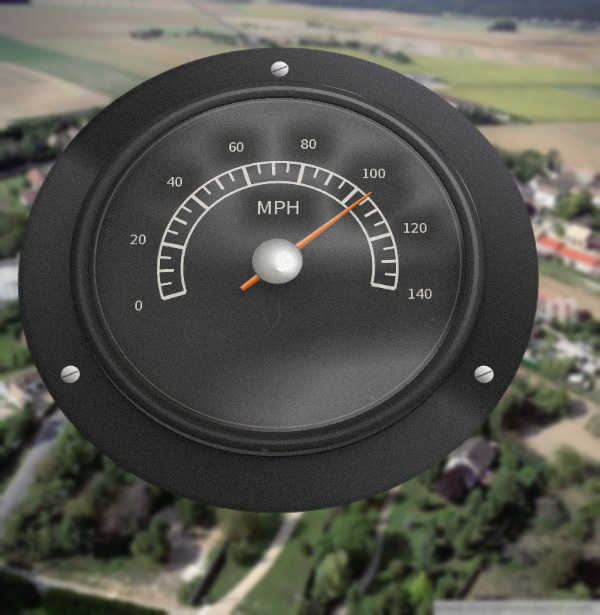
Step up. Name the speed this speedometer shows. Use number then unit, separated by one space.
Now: 105 mph
